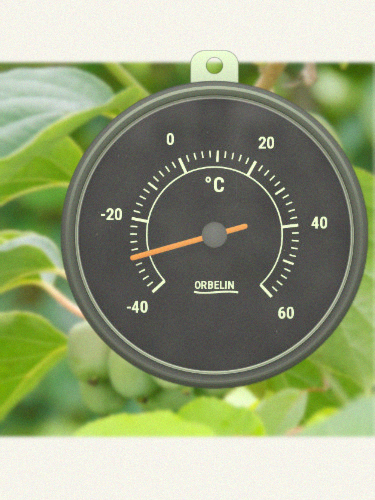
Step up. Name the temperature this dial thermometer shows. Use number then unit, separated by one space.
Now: -30 °C
